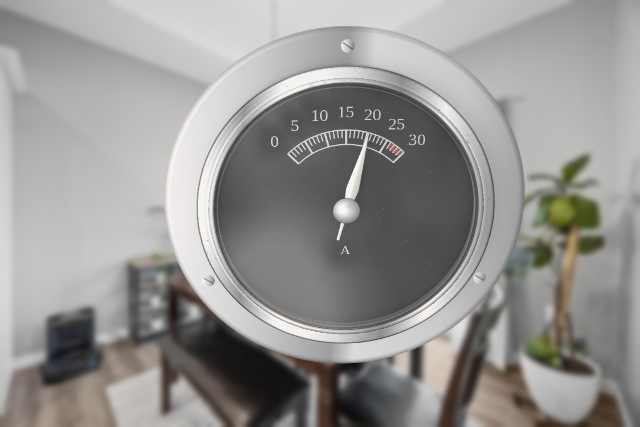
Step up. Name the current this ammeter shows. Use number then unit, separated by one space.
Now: 20 A
